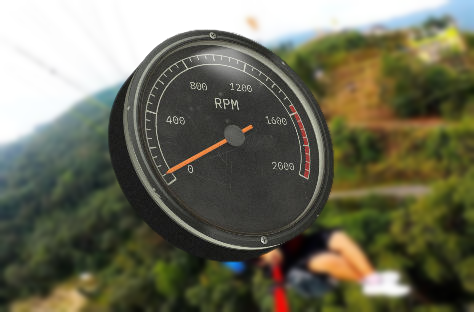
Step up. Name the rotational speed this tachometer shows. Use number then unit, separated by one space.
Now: 50 rpm
